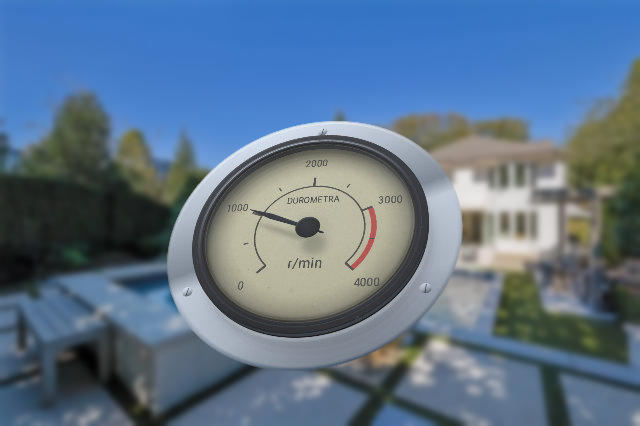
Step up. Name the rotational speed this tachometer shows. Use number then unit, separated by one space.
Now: 1000 rpm
